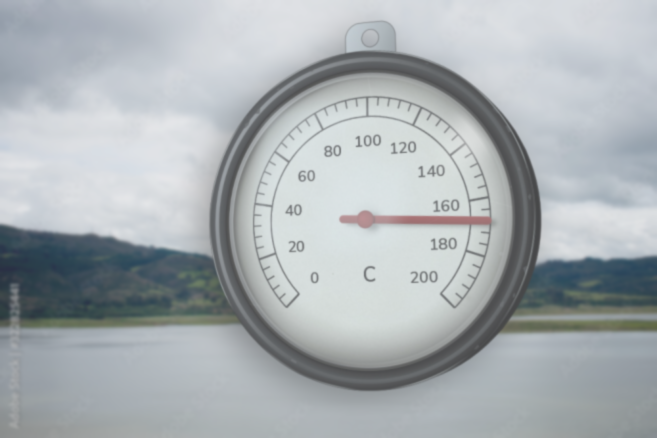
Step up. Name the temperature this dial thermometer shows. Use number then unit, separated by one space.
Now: 168 °C
